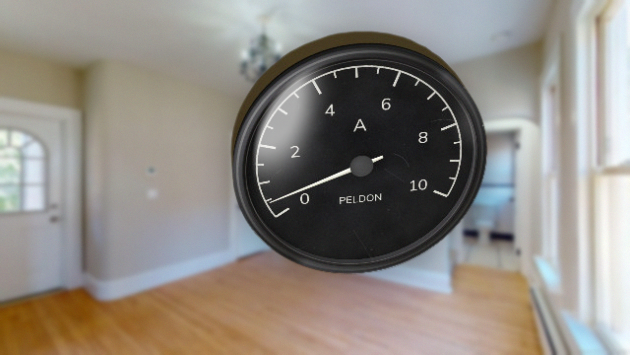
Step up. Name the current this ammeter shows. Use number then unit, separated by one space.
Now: 0.5 A
